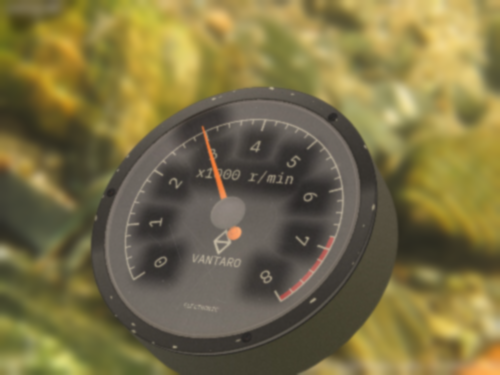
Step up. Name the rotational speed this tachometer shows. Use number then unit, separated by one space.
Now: 3000 rpm
